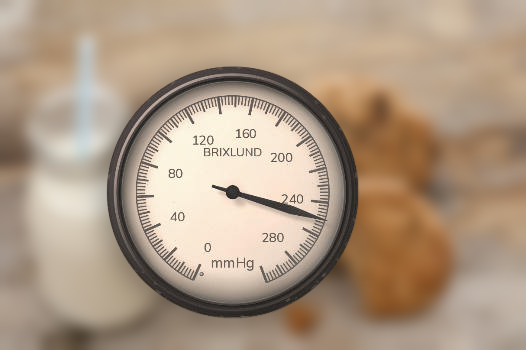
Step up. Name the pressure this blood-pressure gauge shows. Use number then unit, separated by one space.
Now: 250 mmHg
